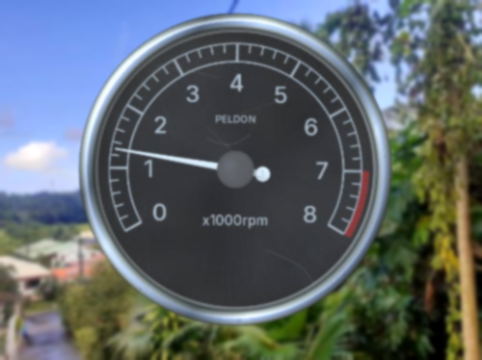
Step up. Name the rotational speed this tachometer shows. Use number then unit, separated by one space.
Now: 1300 rpm
